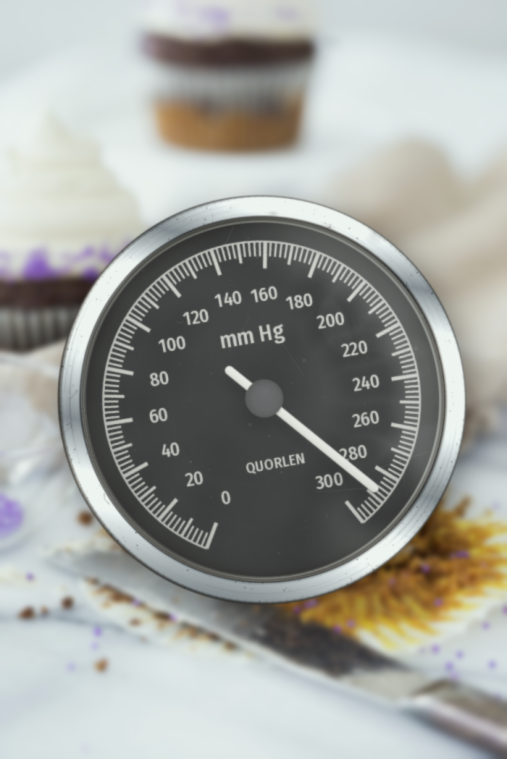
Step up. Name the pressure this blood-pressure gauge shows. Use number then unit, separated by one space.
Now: 288 mmHg
